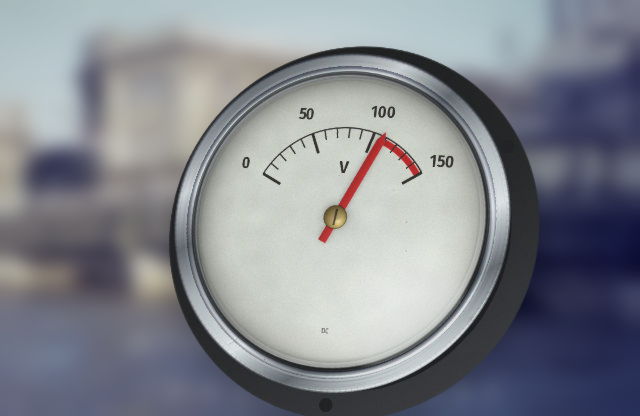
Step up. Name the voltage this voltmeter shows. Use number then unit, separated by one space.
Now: 110 V
